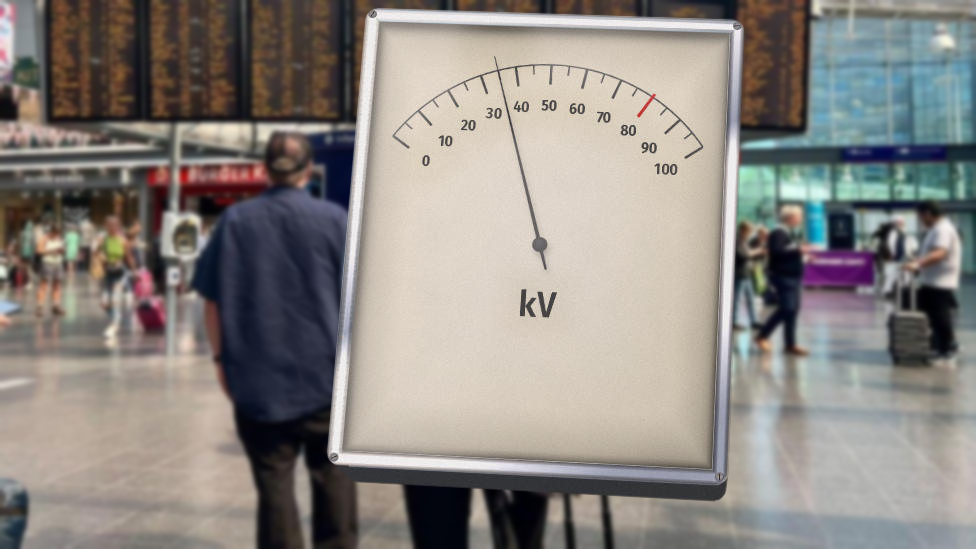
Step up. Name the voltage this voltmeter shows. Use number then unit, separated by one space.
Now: 35 kV
